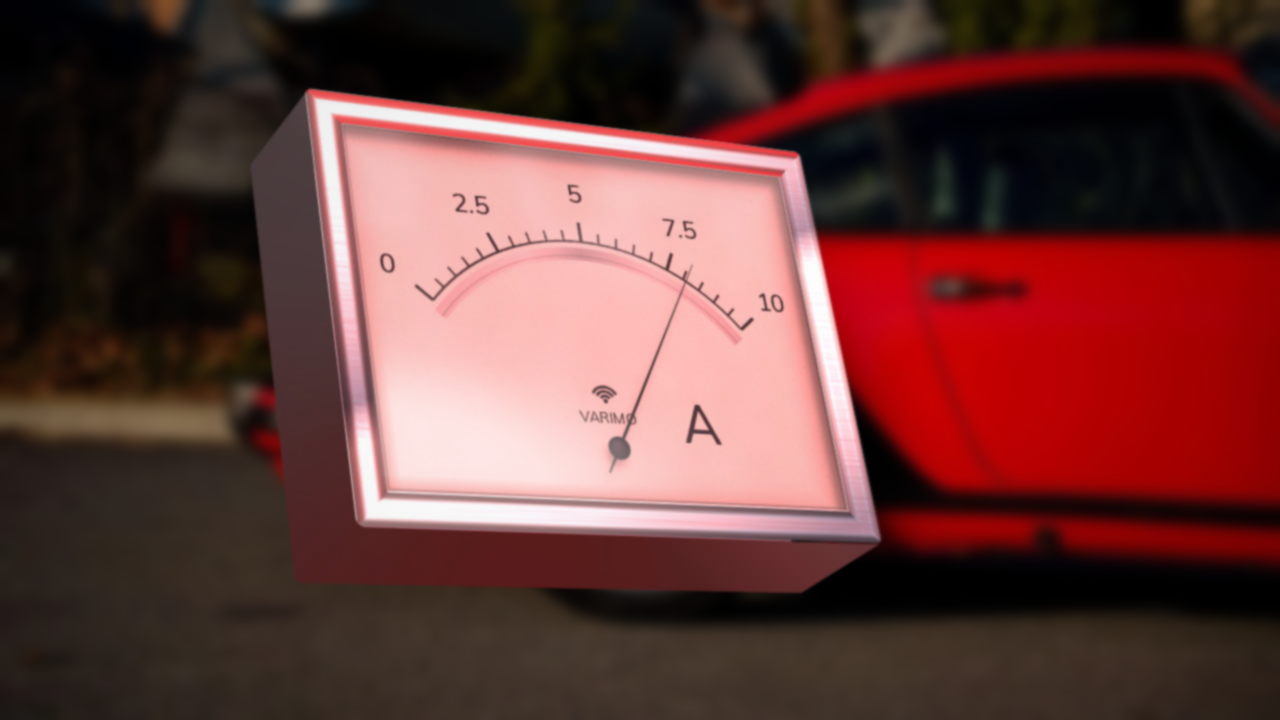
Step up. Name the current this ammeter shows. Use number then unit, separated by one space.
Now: 8 A
